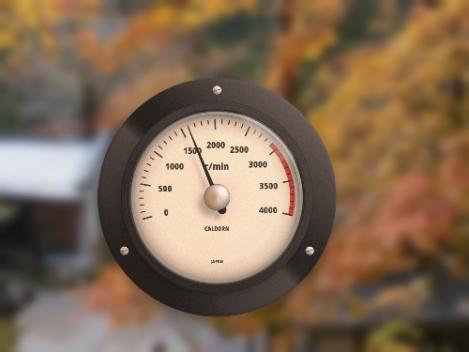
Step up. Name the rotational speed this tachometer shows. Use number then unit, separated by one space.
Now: 1600 rpm
